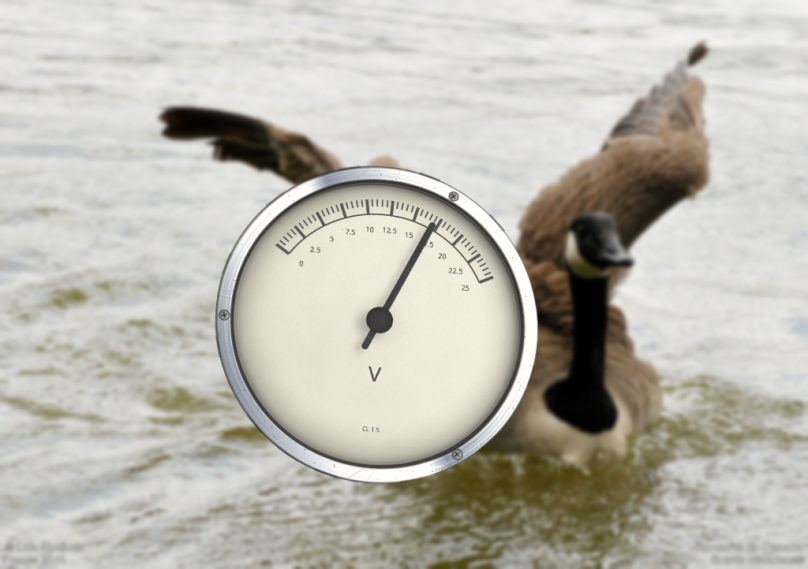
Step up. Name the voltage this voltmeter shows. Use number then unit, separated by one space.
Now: 17 V
